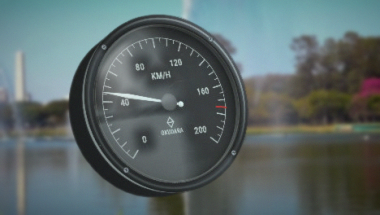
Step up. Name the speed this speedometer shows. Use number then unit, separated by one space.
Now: 45 km/h
